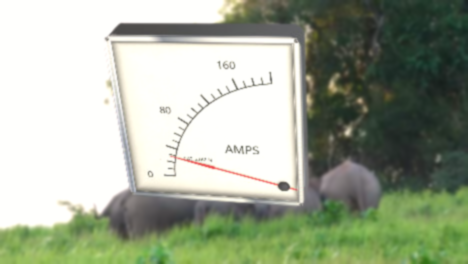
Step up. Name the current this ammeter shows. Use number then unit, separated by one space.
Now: 30 A
